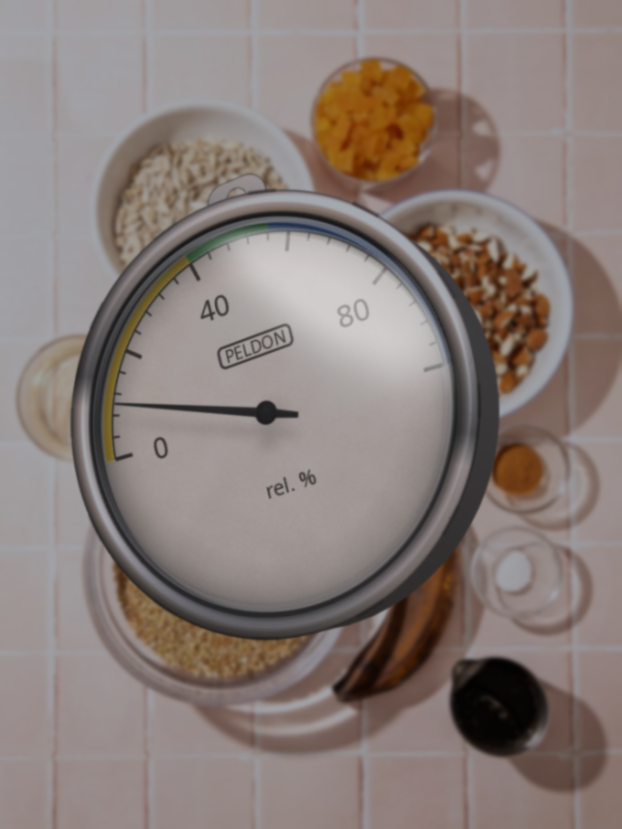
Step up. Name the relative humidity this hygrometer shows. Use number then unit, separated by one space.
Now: 10 %
